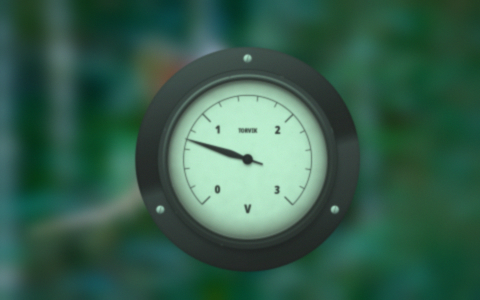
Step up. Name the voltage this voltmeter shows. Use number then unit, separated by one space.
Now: 0.7 V
